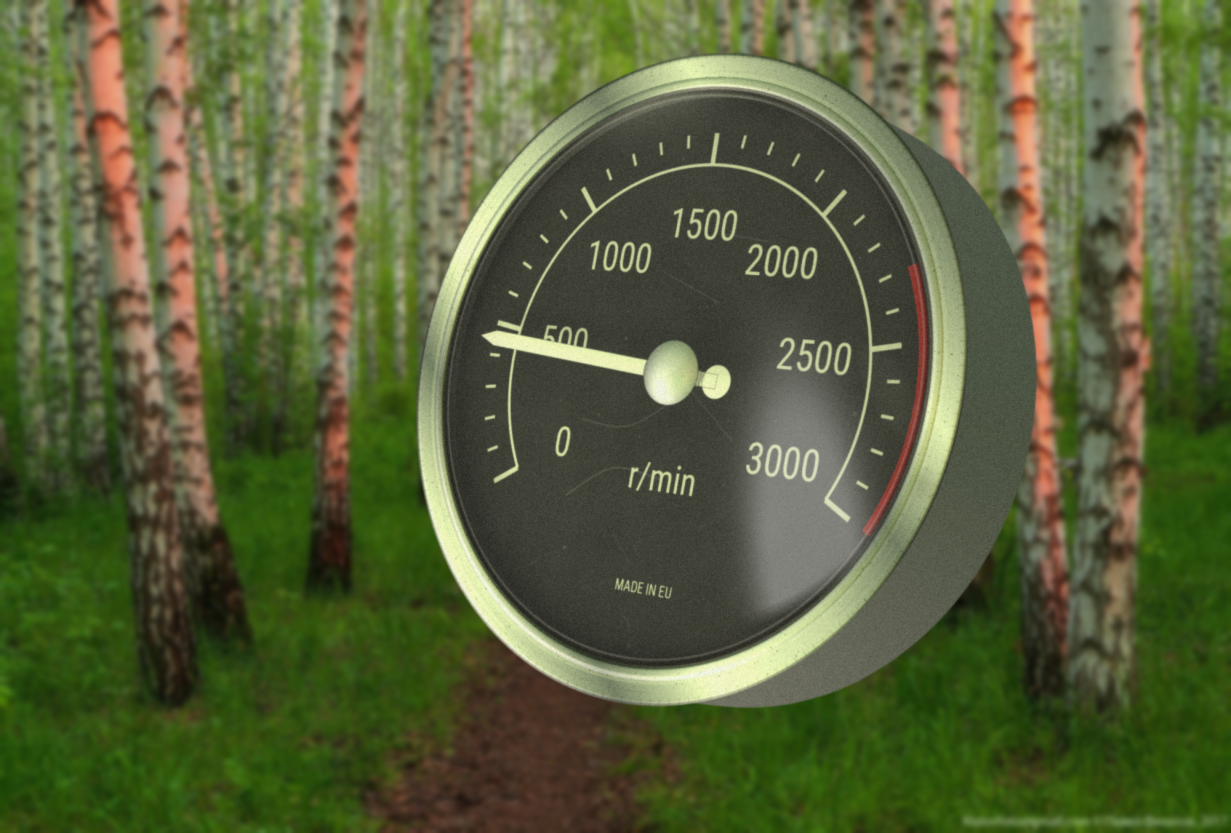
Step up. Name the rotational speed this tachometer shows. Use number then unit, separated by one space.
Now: 450 rpm
